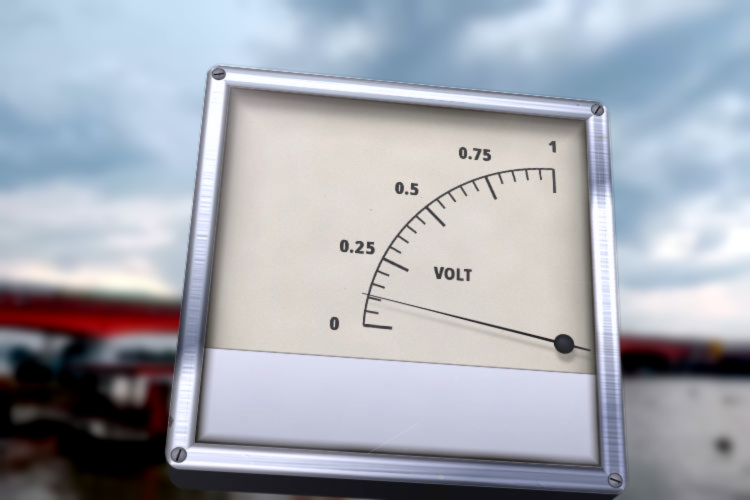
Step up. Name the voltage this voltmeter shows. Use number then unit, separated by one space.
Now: 0.1 V
